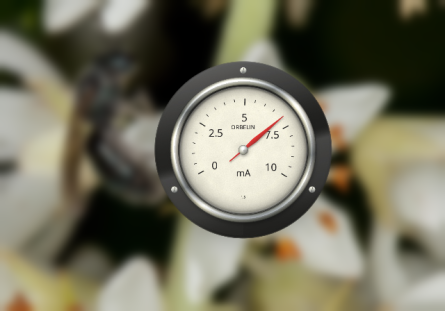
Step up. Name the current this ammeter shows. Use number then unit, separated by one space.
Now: 7 mA
